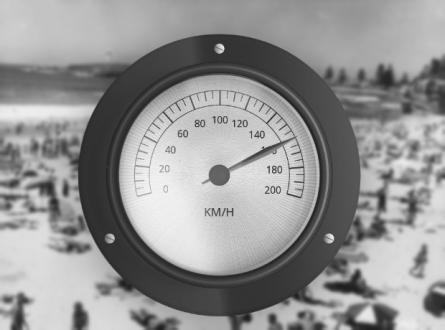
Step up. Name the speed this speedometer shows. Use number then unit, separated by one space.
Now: 160 km/h
